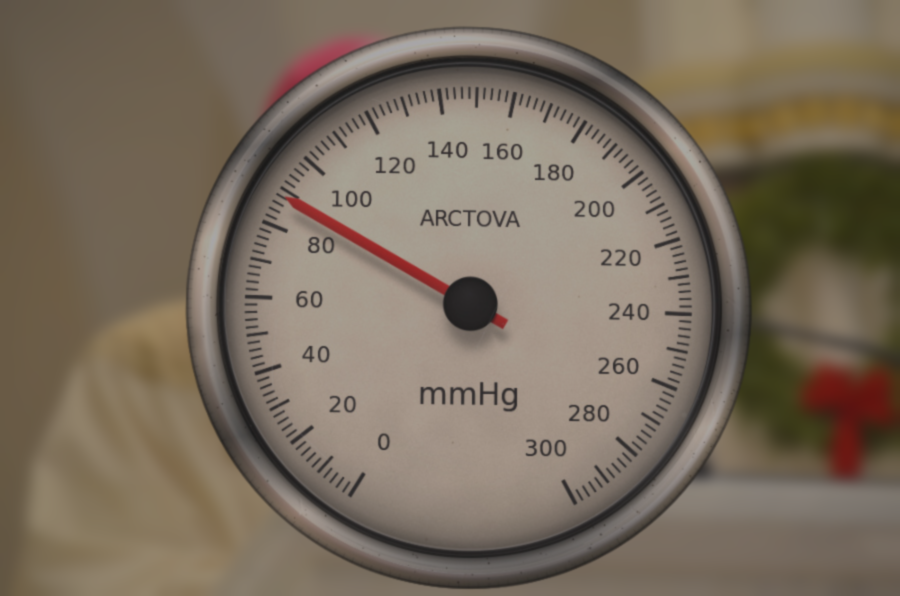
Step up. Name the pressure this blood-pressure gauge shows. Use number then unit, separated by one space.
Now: 88 mmHg
